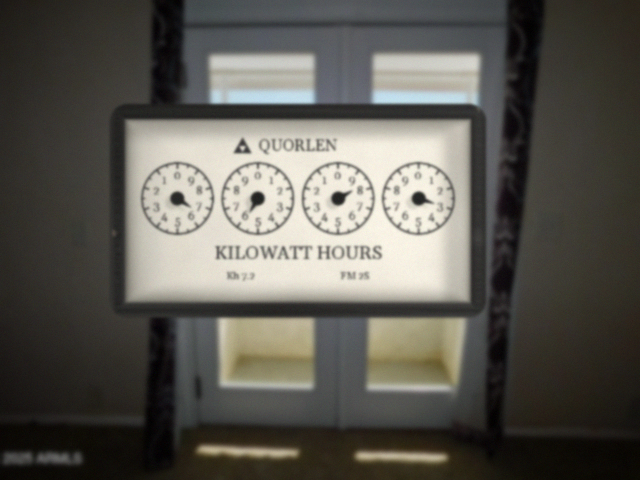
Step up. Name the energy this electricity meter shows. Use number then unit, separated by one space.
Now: 6583 kWh
